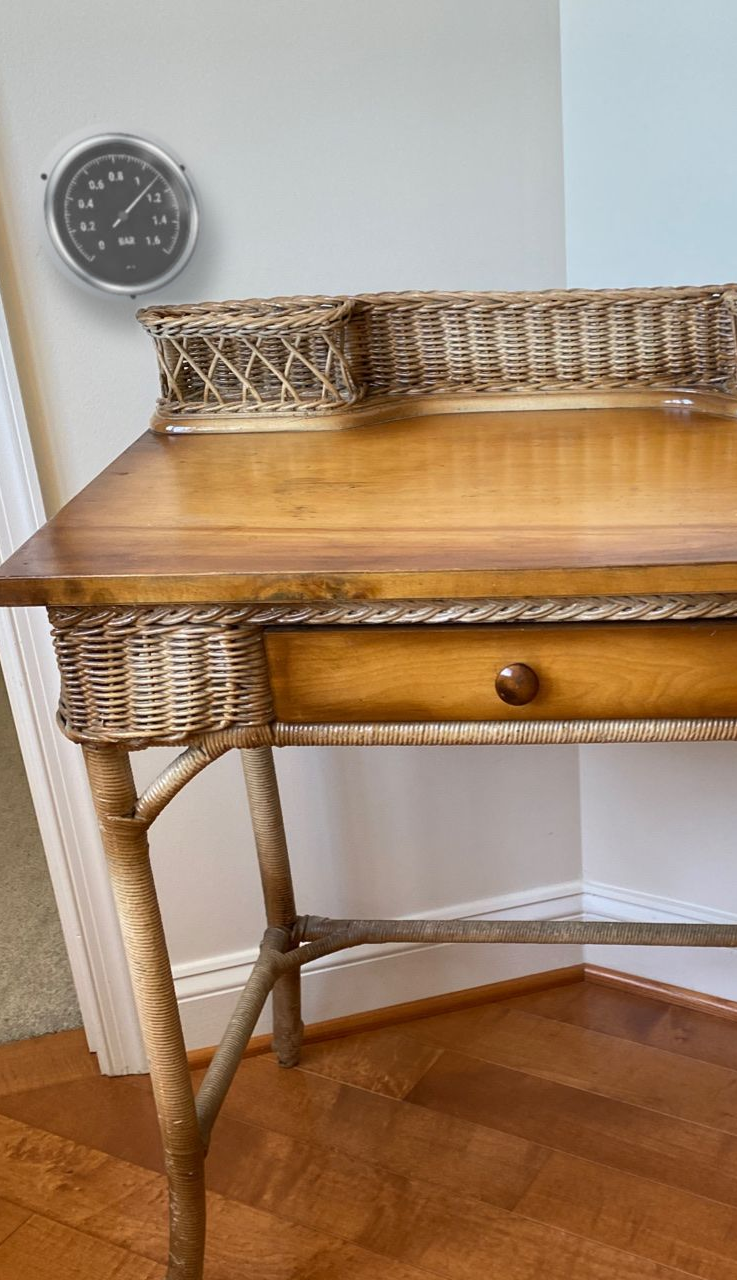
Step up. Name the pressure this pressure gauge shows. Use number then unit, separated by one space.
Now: 1.1 bar
